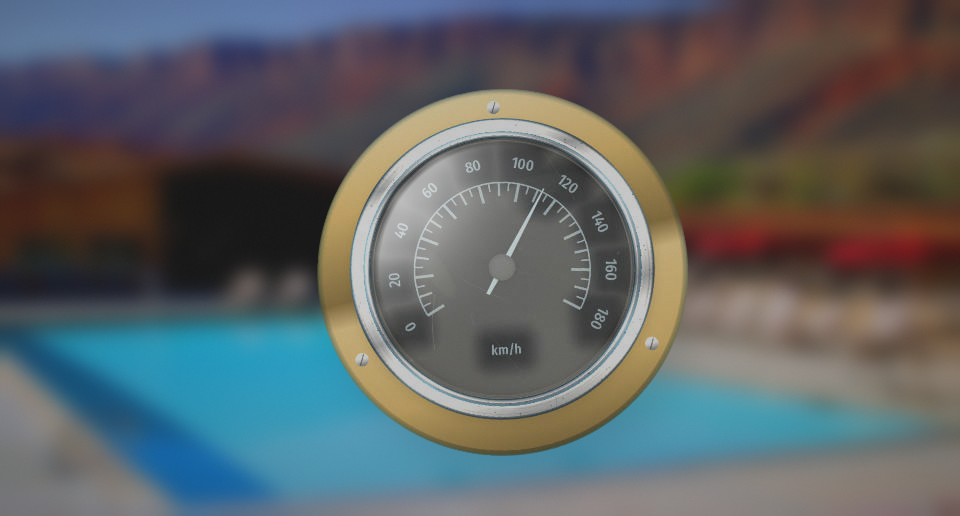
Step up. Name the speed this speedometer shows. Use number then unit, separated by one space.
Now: 112.5 km/h
